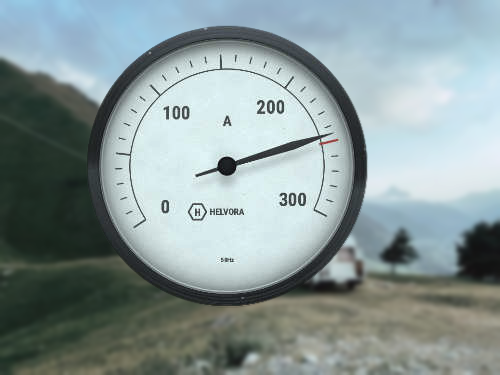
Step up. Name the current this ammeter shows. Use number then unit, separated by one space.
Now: 245 A
